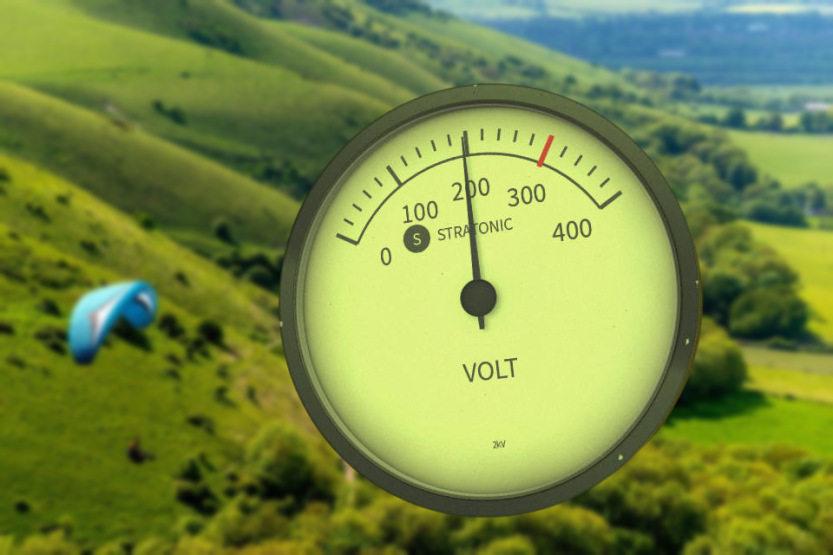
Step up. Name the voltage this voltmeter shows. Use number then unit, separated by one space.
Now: 200 V
